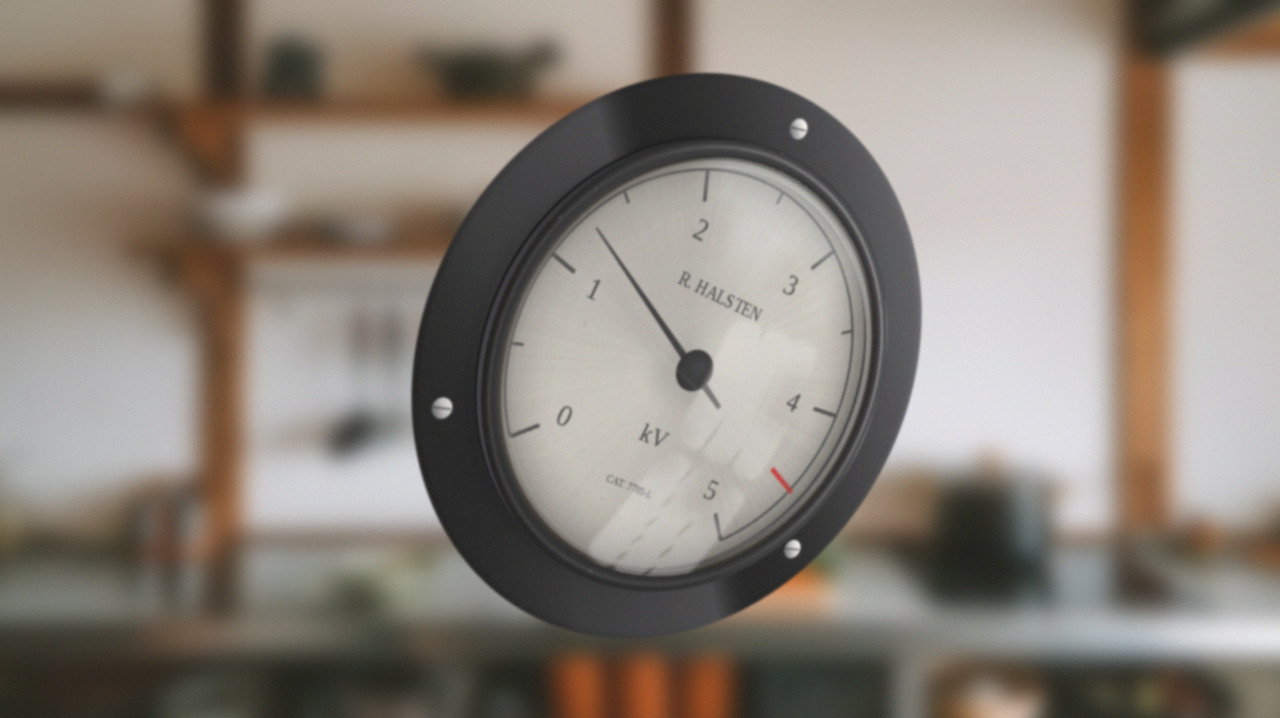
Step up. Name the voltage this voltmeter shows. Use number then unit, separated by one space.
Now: 1.25 kV
